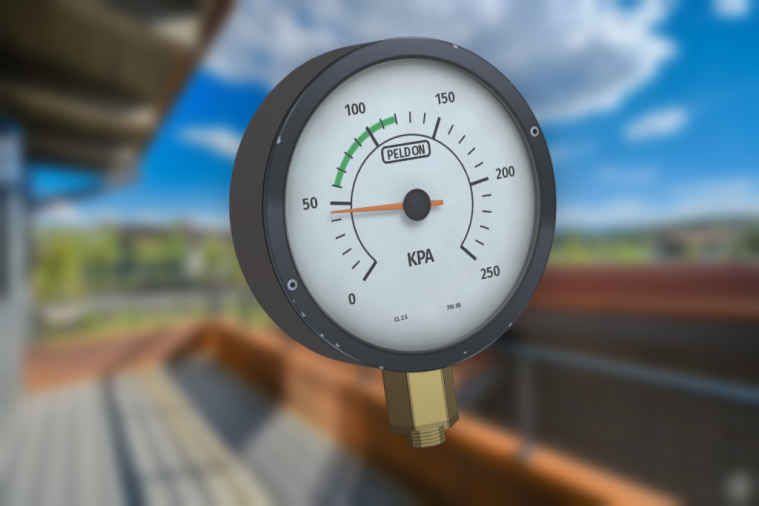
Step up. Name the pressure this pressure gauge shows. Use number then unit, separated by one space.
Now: 45 kPa
